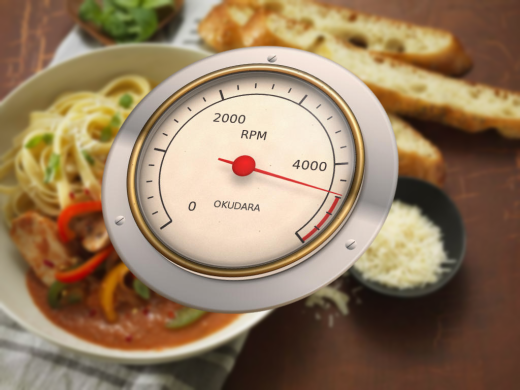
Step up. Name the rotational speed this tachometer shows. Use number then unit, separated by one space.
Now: 4400 rpm
